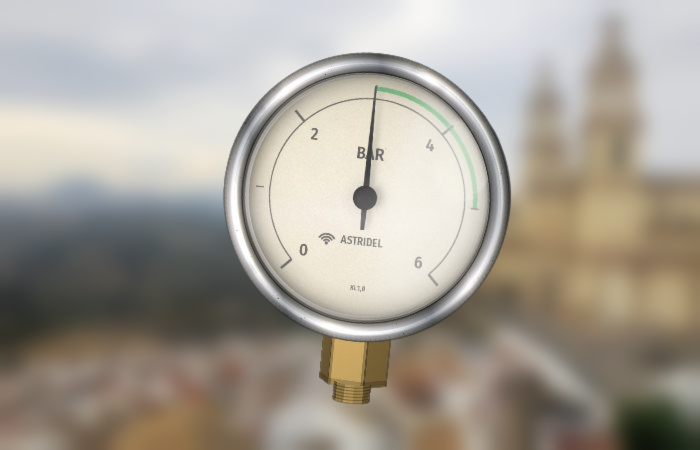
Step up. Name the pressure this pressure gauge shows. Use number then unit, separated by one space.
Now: 3 bar
